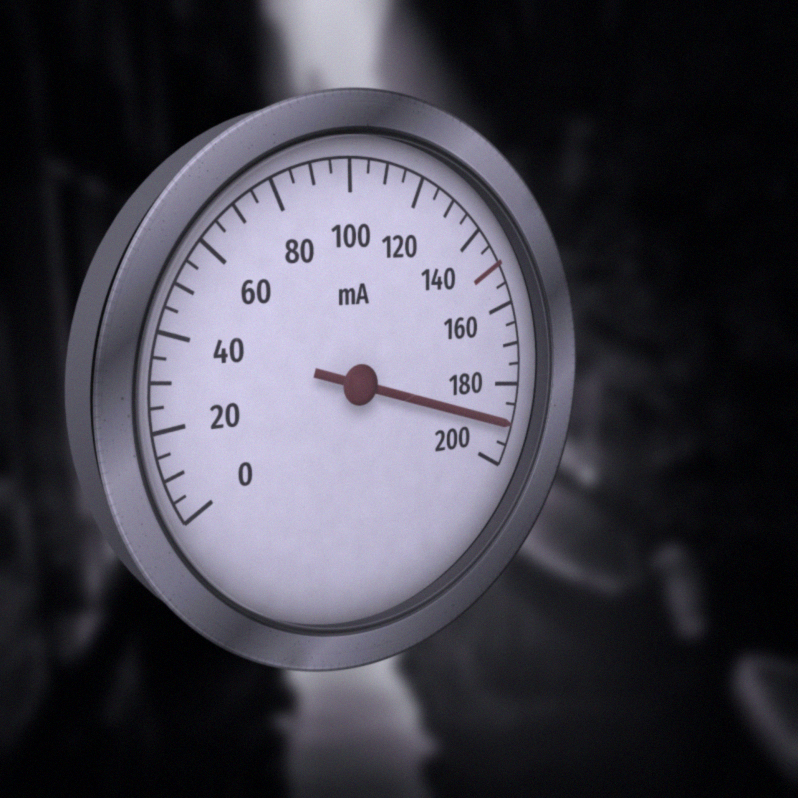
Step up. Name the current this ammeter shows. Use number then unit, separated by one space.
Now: 190 mA
